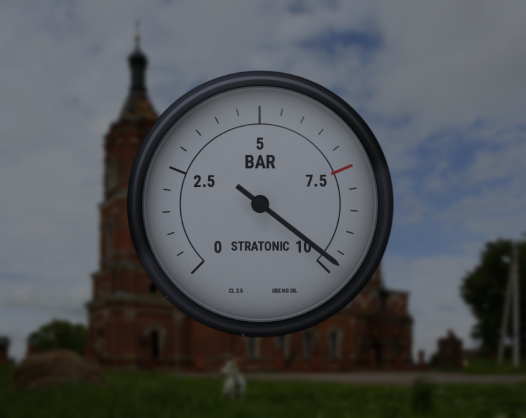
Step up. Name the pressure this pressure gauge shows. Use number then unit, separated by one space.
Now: 9.75 bar
